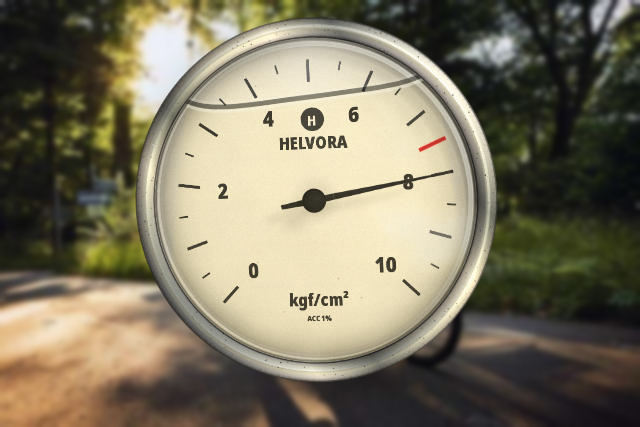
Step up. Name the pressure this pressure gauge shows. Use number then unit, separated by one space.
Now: 8 kg/cm²
